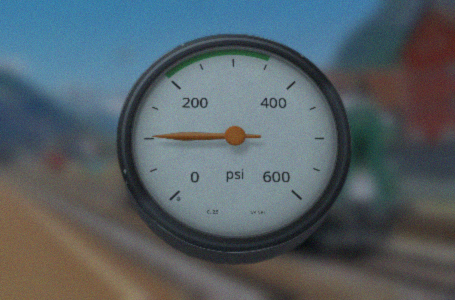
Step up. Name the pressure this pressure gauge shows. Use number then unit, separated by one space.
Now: 100 psi
